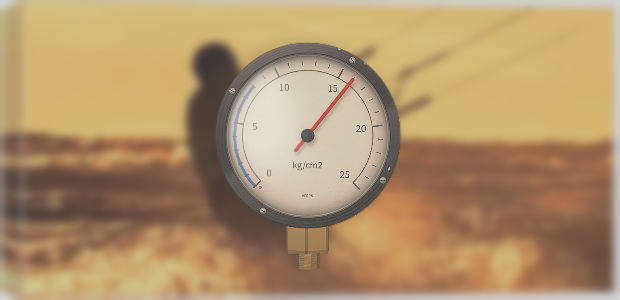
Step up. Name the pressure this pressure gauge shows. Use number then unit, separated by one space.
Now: 16 kg/cm²
